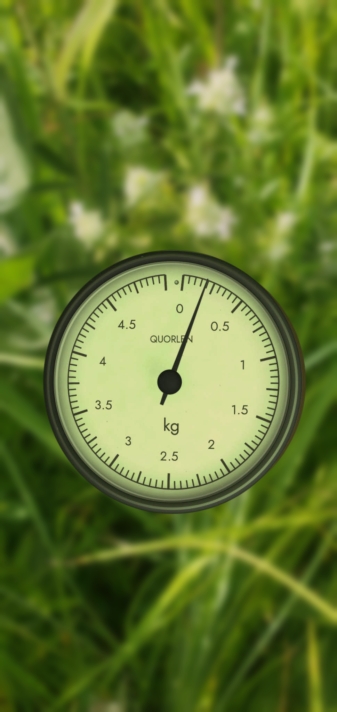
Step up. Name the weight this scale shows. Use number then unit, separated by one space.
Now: 0.2 kg
